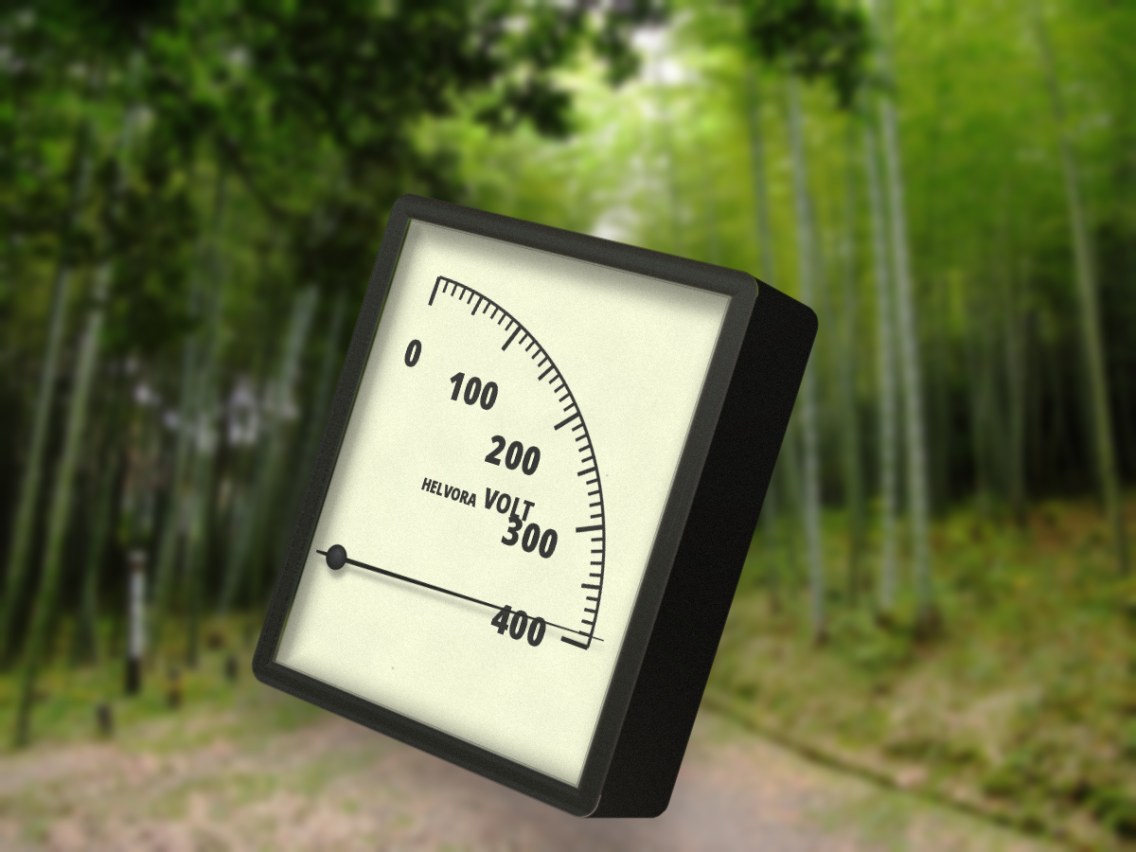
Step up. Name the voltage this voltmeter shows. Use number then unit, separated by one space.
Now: 390 V
